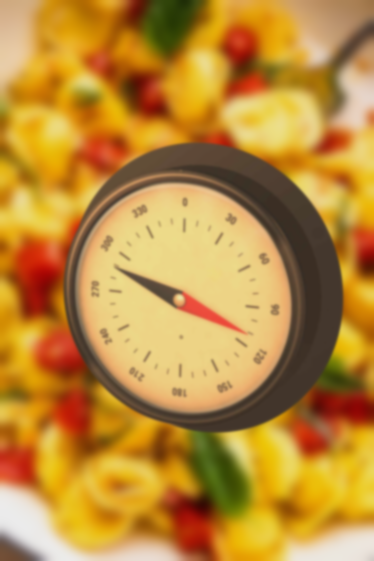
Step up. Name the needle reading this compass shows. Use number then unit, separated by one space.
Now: 110 °
